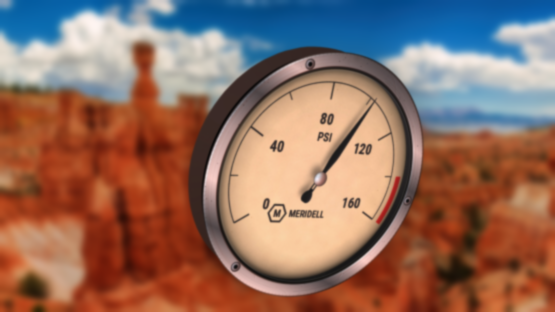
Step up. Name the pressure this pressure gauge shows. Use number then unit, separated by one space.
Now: 100 psi
